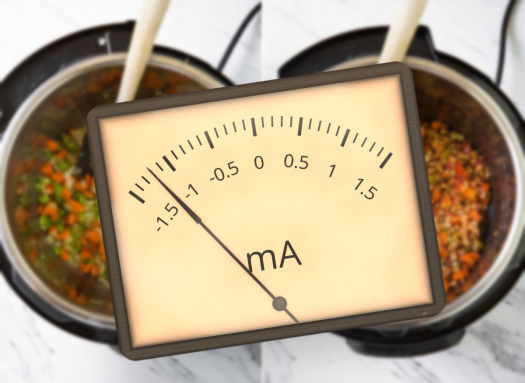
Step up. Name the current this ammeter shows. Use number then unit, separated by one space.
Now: -1.2 mA
